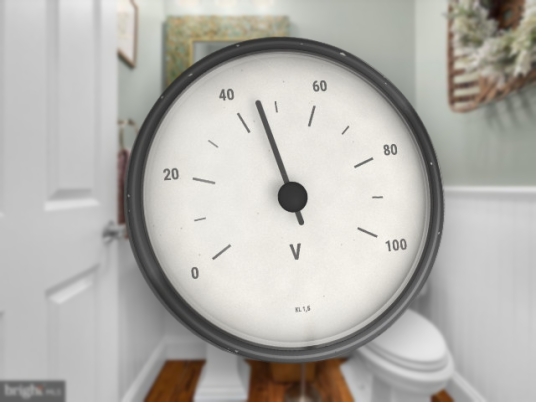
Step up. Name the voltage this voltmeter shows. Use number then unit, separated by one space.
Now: 45 V
